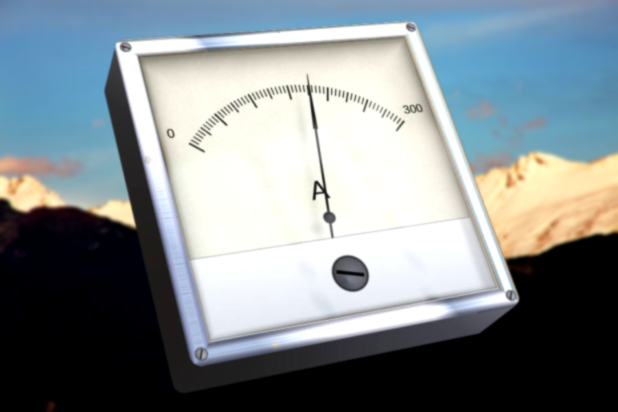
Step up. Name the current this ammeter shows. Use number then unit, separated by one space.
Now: 175 A
